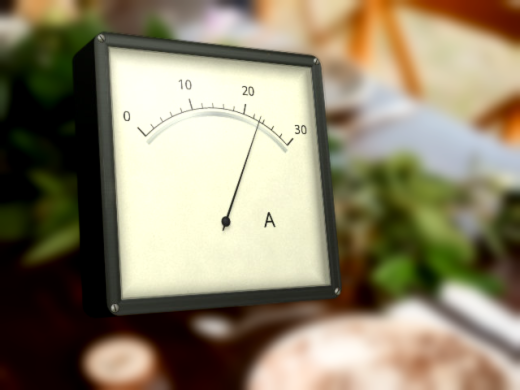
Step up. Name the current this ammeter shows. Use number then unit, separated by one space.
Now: 23 A
